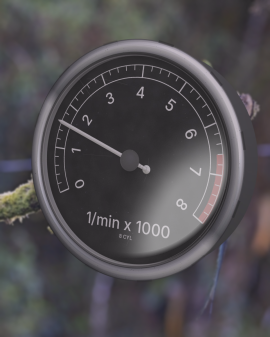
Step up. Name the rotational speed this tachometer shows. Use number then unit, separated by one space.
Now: 1600 rpm
